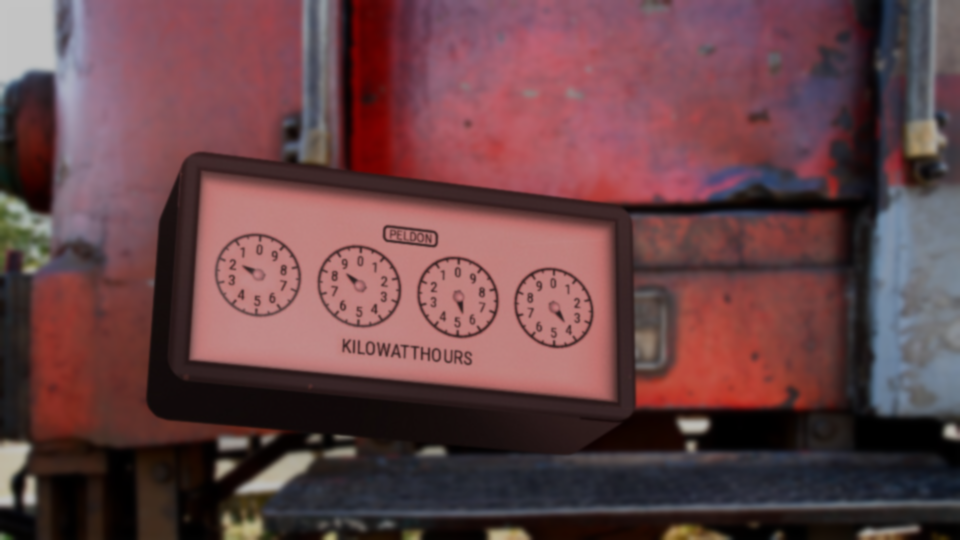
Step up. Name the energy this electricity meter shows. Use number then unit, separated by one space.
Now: 1854 kWh
